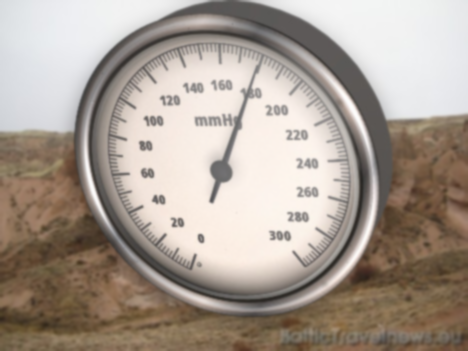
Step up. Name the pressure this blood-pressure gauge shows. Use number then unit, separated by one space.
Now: 180 mmHg
